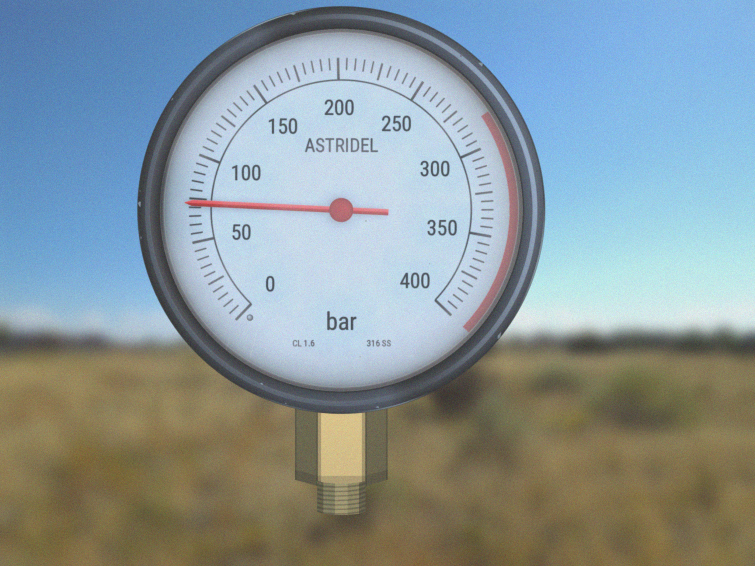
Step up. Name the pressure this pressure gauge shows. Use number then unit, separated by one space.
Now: 72.5 bar
